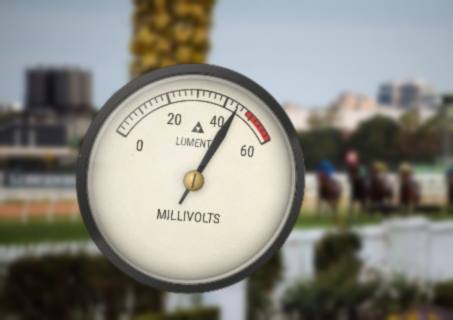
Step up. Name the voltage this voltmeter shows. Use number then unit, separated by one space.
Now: 44 mV
